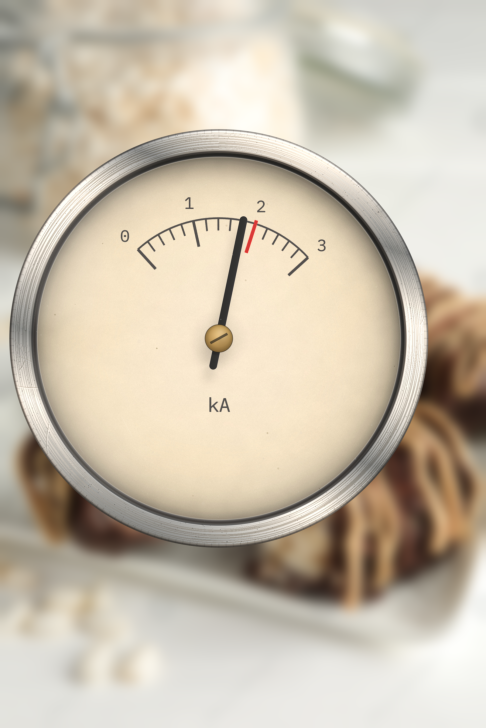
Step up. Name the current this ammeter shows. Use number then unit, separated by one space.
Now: 1.8 kA
